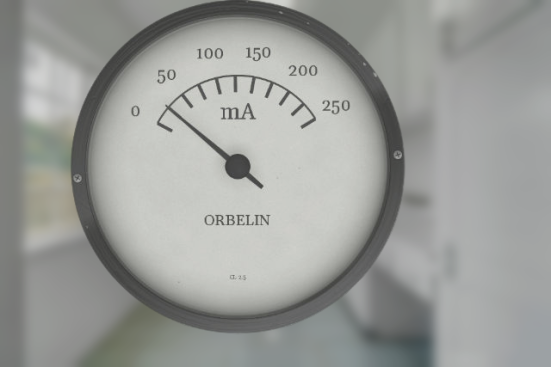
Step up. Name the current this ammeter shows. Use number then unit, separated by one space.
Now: 25 mA
